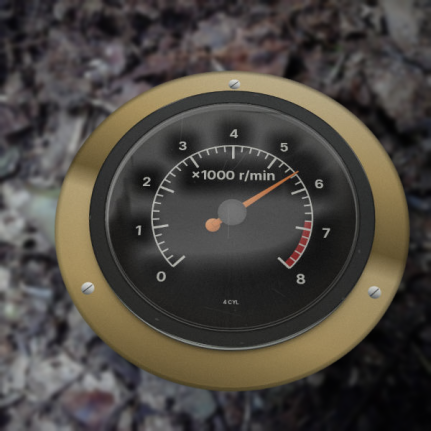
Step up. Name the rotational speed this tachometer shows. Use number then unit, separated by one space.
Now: 5600 rpm
